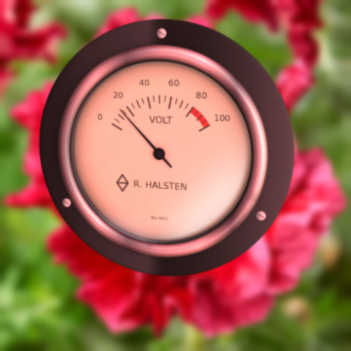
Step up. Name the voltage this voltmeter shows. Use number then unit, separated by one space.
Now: 15 V
